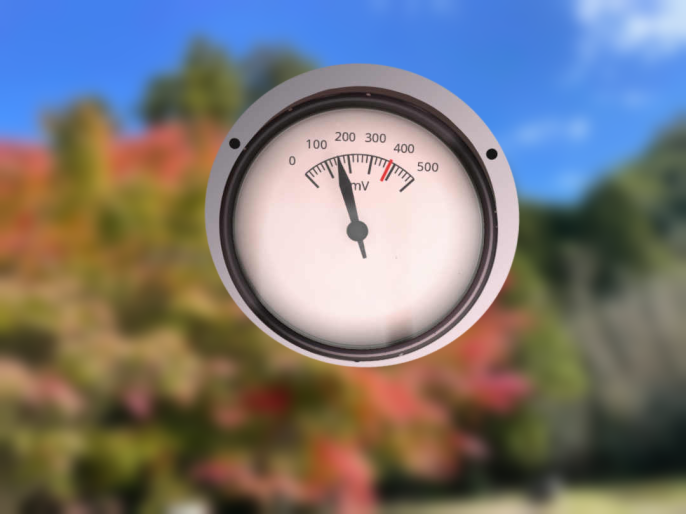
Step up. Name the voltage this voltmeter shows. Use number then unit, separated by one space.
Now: 160 mV
